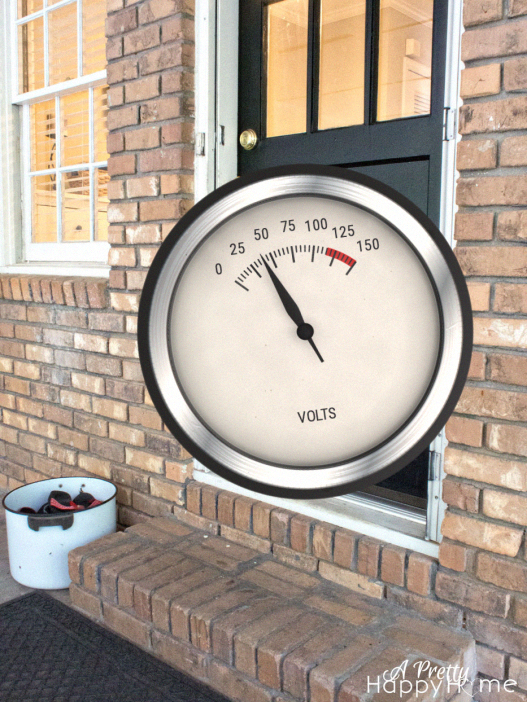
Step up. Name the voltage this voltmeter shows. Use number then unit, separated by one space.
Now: 40 V
